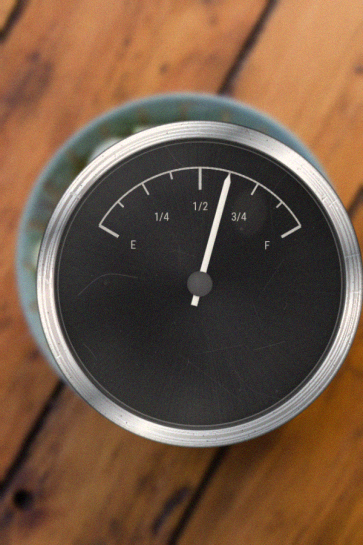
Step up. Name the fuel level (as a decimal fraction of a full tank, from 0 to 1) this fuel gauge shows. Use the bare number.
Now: 0.625
